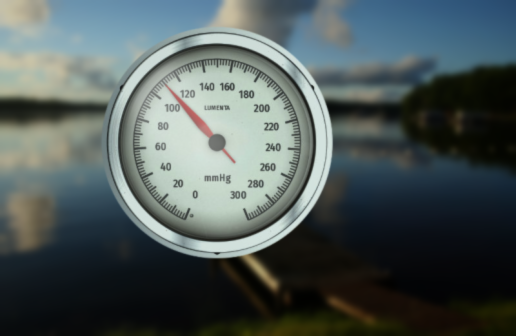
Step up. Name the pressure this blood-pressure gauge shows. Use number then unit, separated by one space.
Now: 110 mmHg
